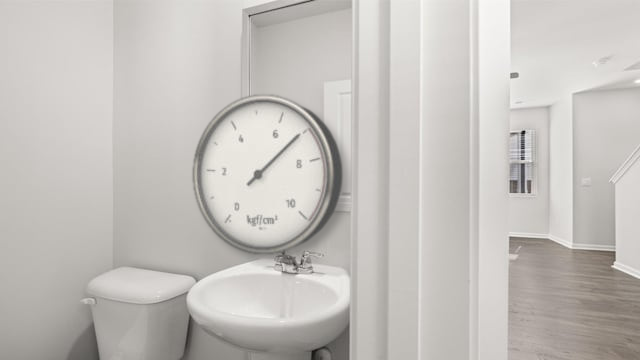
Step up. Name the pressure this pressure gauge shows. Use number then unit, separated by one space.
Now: 7 kg/cm²
